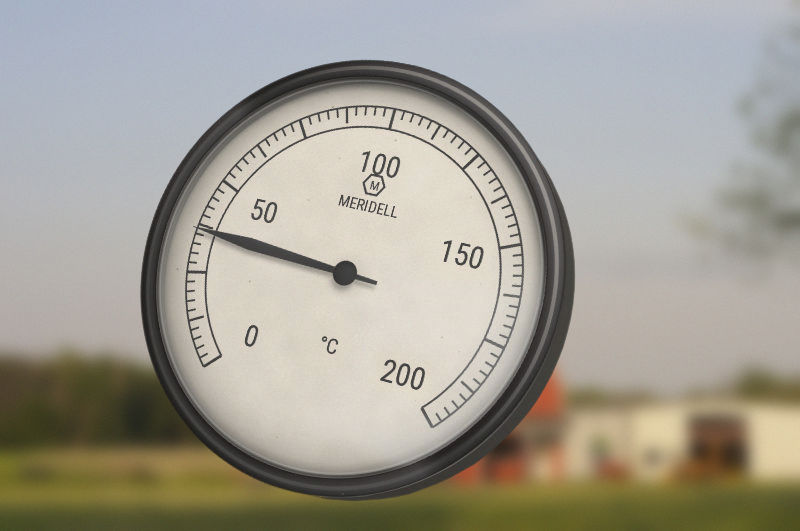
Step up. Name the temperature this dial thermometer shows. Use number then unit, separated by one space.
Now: 36.25 °C
